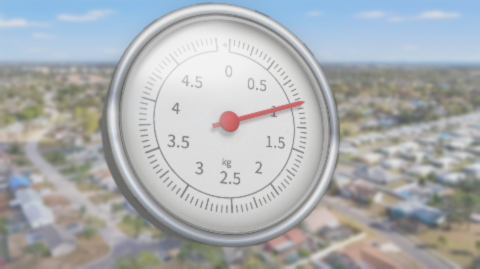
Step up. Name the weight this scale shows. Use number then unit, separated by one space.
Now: 1 kg
